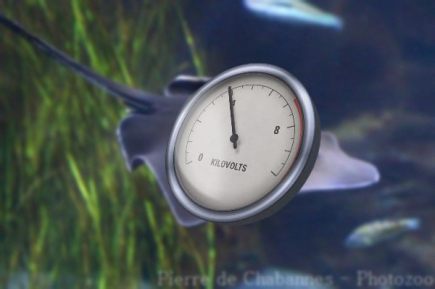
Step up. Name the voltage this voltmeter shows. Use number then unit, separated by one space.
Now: 4 kV
